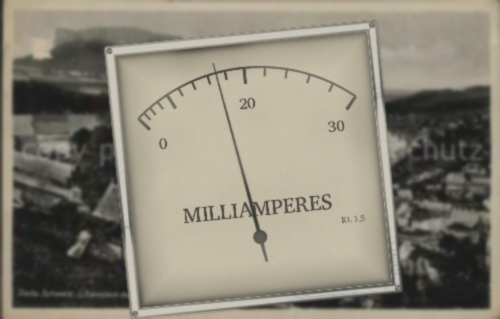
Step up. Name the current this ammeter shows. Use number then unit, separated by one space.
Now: 17 mA
